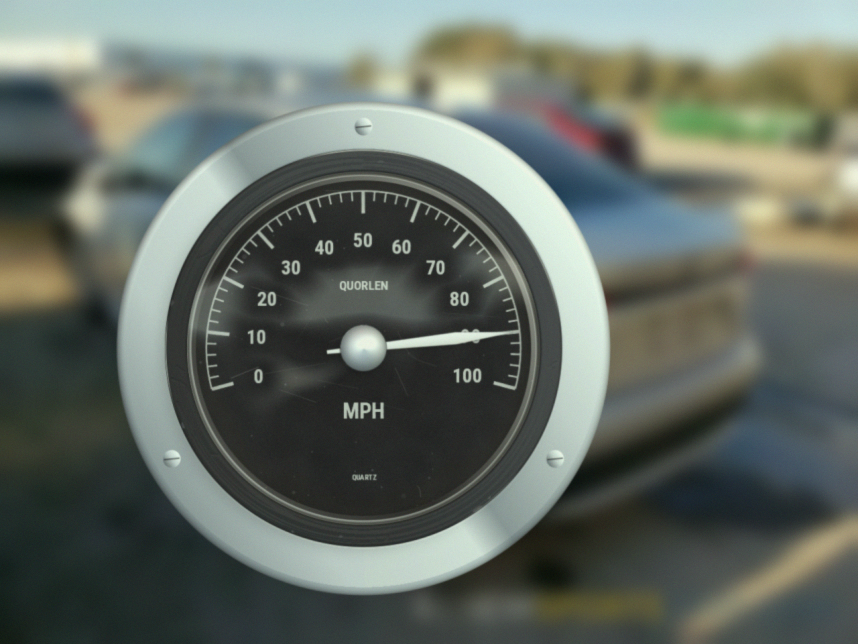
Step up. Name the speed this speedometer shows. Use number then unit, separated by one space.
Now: 90 mph
